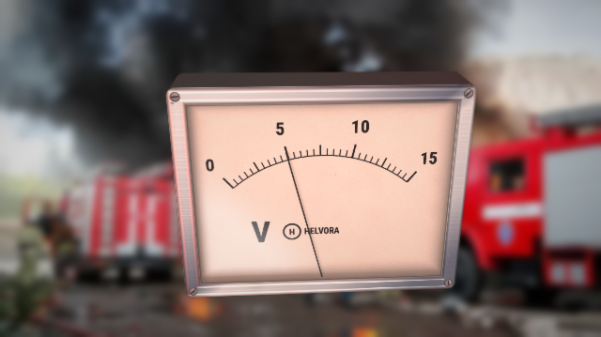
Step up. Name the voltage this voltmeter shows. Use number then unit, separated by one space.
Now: 5 V
